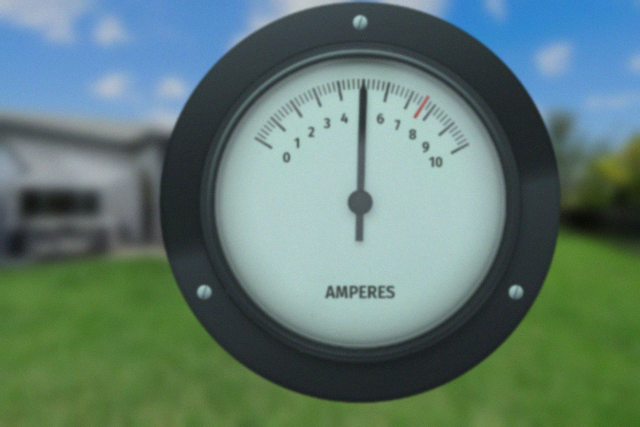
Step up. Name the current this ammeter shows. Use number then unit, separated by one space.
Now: 5 A
